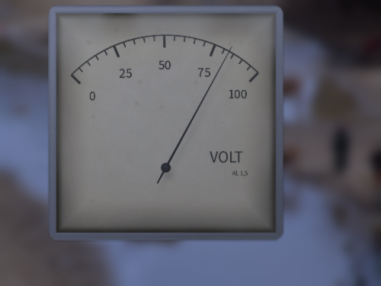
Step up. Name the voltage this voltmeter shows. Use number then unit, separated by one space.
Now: 82.5 V
